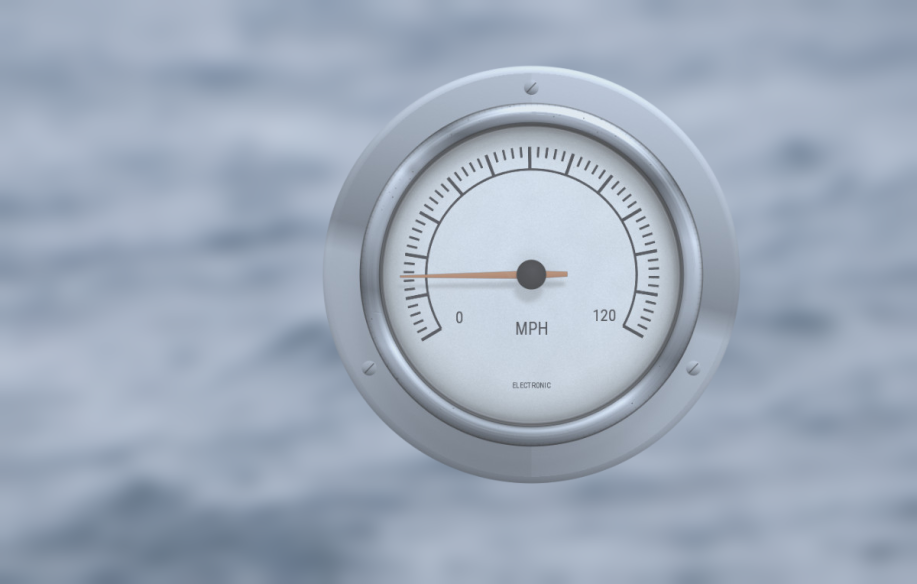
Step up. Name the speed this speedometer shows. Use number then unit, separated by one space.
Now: 15 mph
